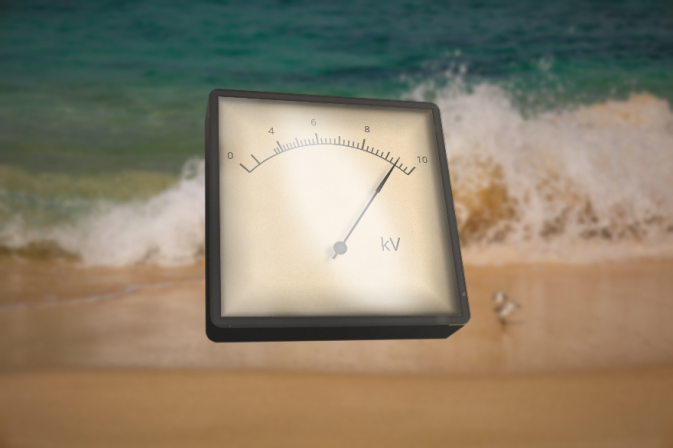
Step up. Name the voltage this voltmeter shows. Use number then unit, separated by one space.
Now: 9.4 kV
